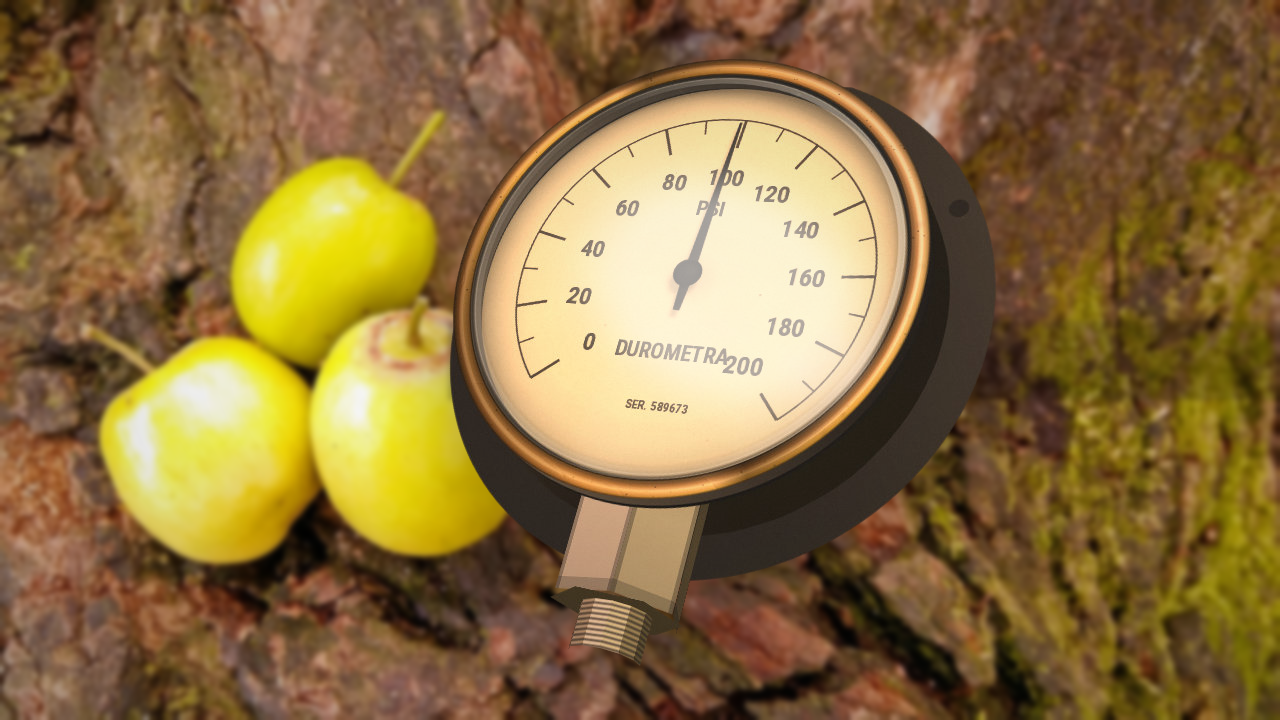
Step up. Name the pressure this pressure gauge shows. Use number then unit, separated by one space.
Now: 100 psi
